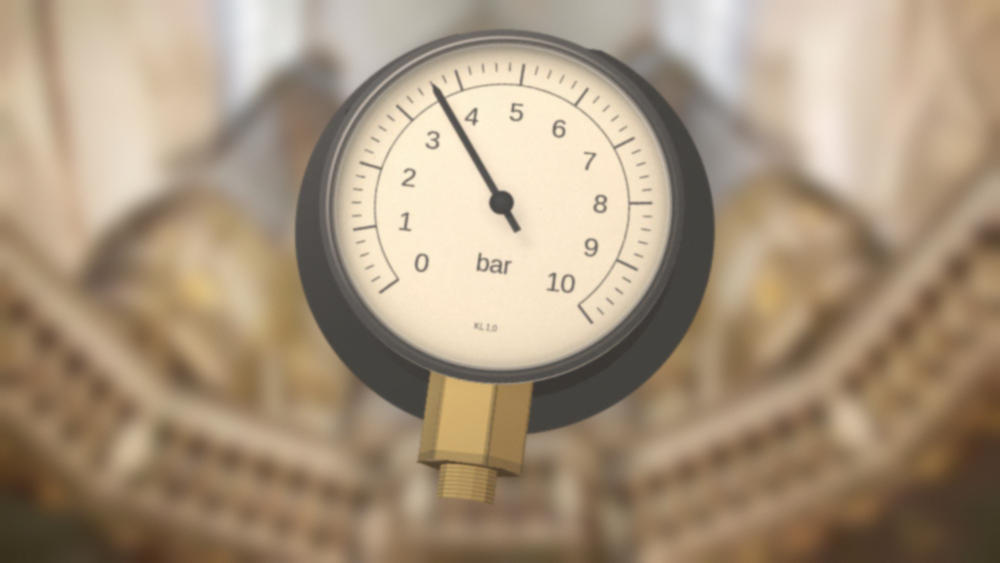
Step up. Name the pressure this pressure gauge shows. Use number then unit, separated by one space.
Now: 3.6 bar
